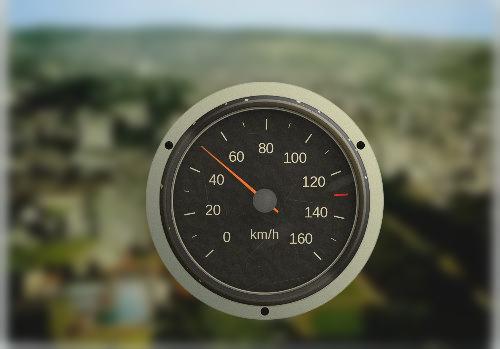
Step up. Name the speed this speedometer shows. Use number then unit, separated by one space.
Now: 50 km/h
